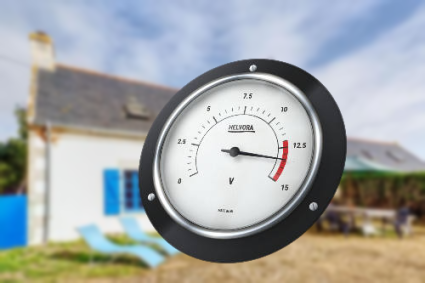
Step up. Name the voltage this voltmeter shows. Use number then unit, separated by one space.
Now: 13.5 V
